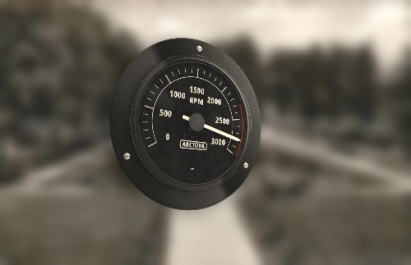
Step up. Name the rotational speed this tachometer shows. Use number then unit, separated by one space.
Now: 2800 rpm
